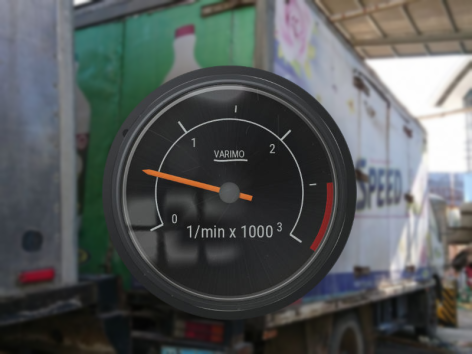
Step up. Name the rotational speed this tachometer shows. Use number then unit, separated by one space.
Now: 500 rpm
